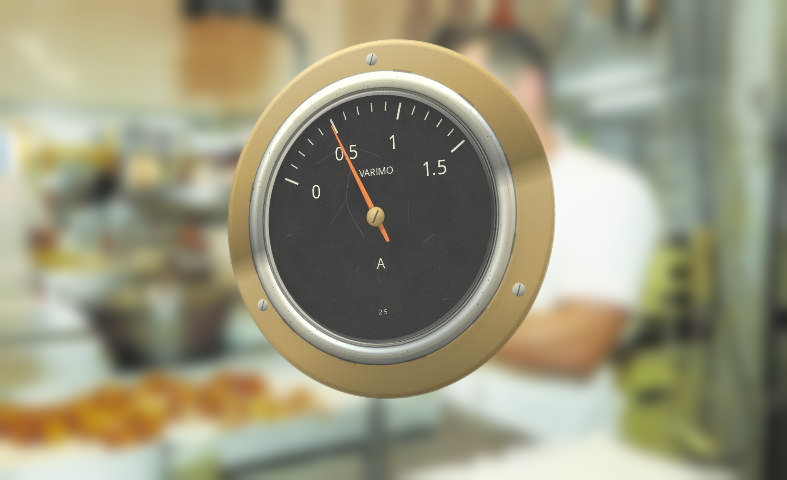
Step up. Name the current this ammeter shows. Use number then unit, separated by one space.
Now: 0.5 A
